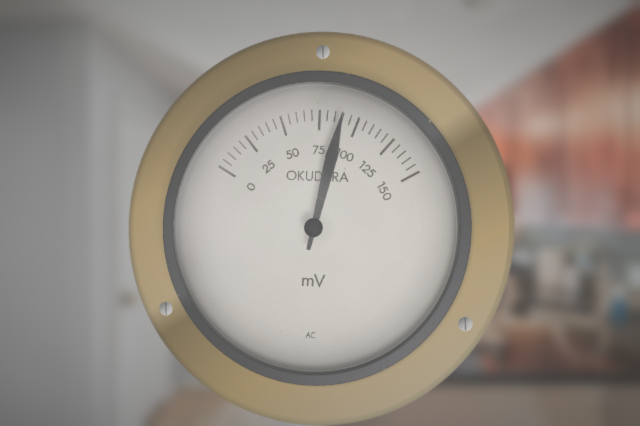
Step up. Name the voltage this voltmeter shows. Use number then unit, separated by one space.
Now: 90 mV
